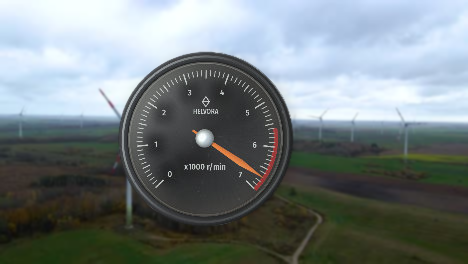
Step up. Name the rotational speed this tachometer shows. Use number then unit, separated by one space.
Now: 6700 rpm
